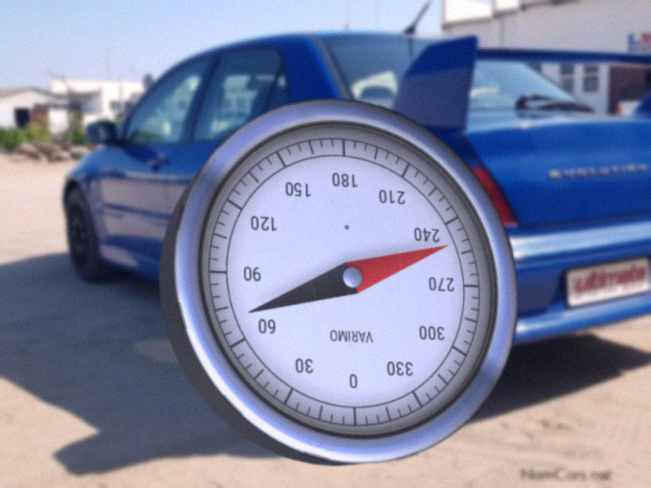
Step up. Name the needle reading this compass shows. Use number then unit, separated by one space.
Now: 250 °
